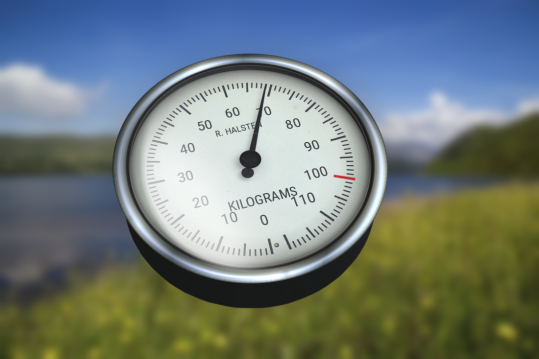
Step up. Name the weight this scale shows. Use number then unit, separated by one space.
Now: 69 kg
